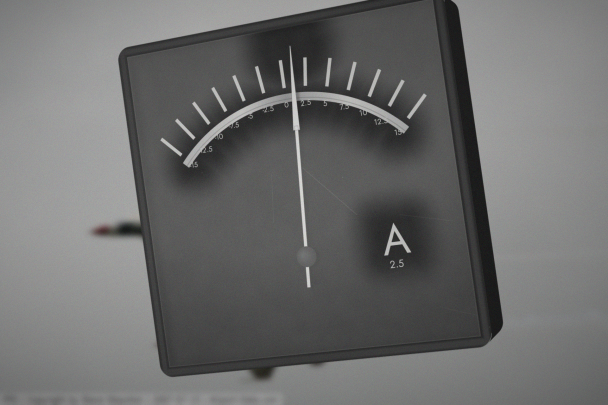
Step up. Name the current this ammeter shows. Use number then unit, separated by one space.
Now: 1.25 A
